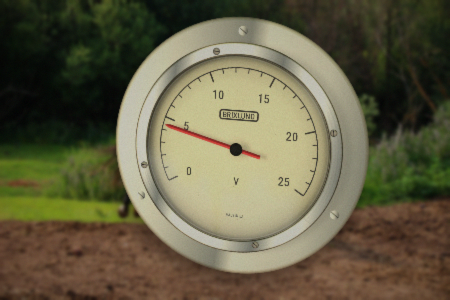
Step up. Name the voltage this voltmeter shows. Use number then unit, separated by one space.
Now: 4.5 V
